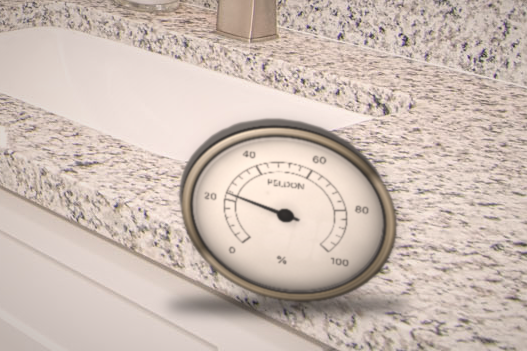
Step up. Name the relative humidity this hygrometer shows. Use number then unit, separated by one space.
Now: 24 %
